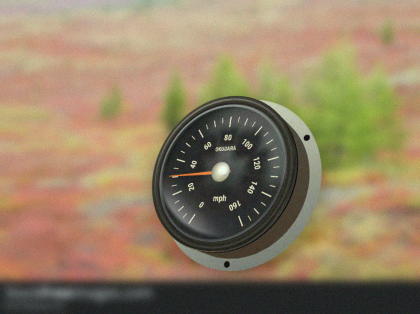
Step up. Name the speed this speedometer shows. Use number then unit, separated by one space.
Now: 30 mph
